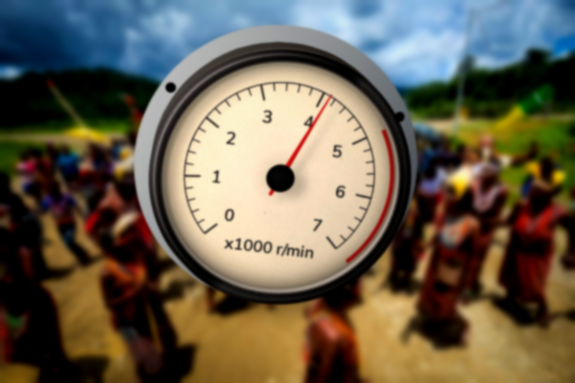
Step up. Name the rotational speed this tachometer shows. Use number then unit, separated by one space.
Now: 4100 rpm
